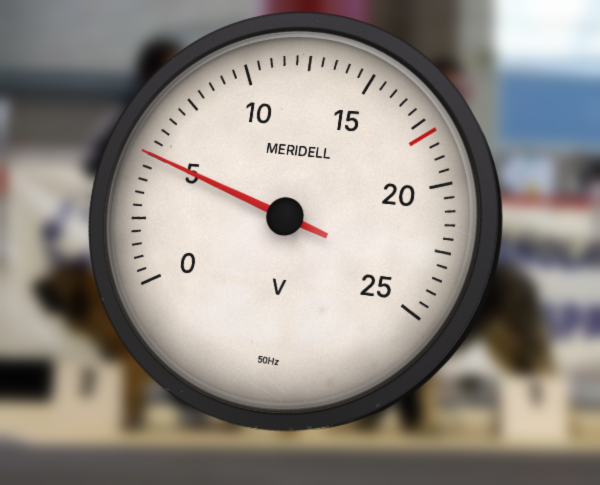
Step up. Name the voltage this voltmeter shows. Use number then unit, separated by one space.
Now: 5 V
